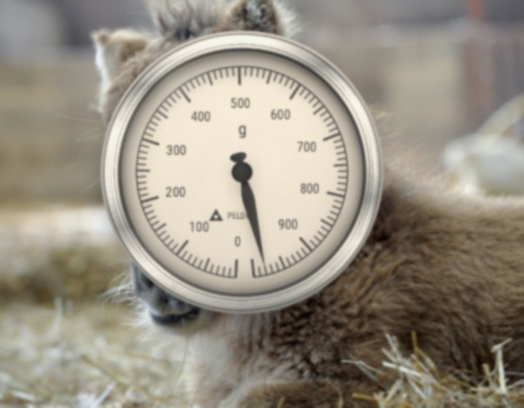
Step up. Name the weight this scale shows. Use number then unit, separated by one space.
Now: 980 g
